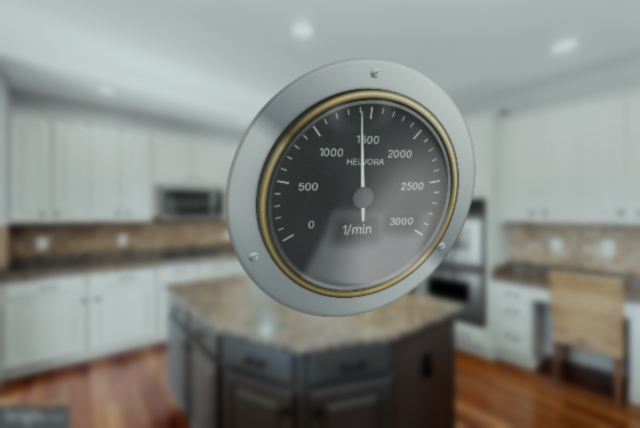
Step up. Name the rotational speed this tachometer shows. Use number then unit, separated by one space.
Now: 1400 rpm
